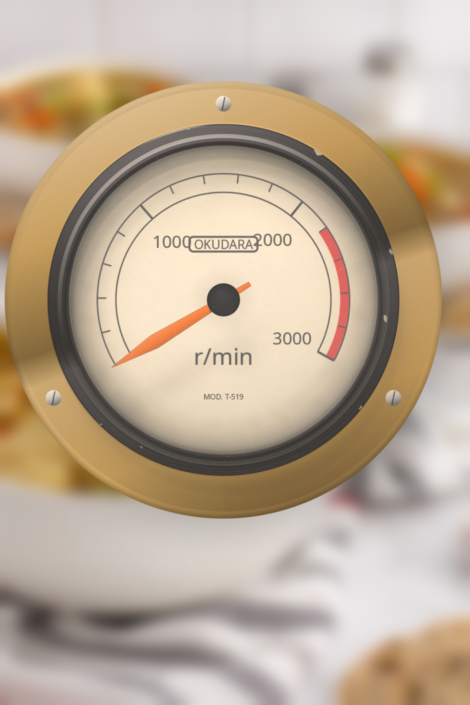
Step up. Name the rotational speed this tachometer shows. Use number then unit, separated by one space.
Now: 0 rpm
